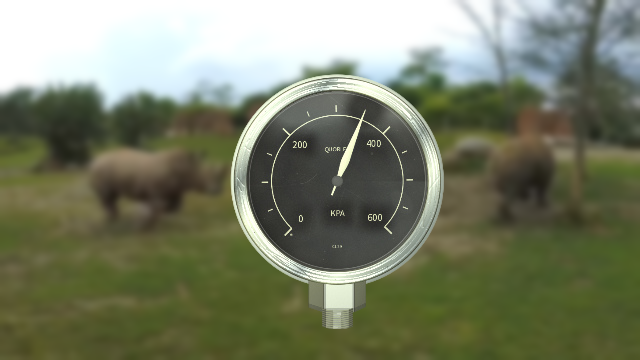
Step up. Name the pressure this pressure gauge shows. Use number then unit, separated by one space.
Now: 350 kPa
